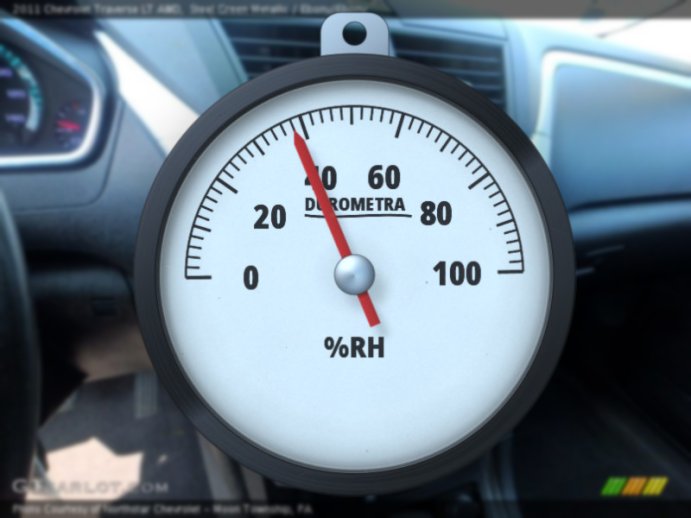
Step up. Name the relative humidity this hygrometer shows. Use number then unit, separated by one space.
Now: 38 %
